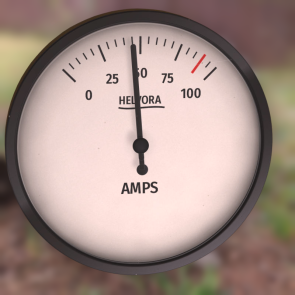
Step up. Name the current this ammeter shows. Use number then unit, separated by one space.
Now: 45 A
